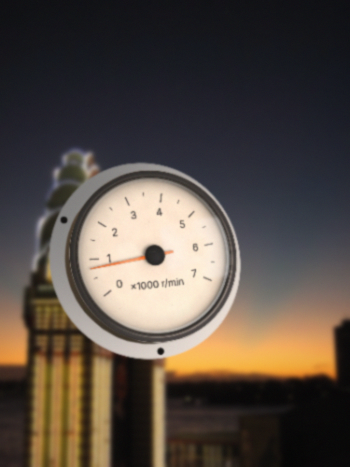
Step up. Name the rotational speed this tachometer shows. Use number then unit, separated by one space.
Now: 750 rpm
